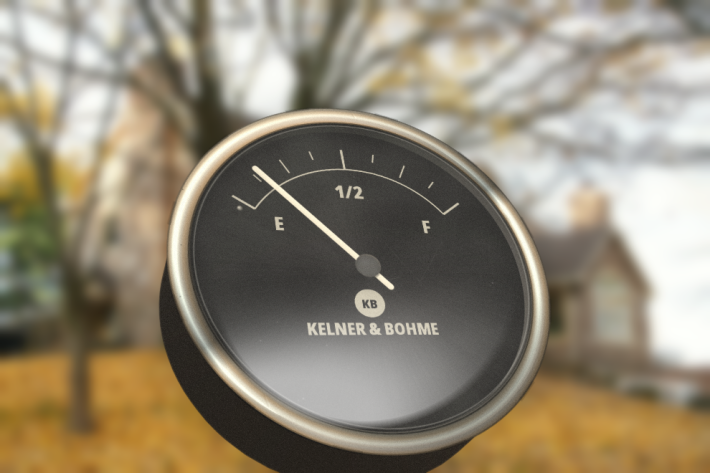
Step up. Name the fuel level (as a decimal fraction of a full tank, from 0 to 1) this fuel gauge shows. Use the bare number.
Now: 0.125
